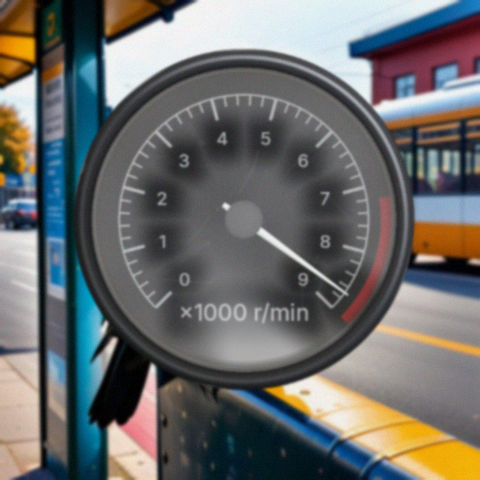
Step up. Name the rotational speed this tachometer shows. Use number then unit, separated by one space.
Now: 8700 rpm
